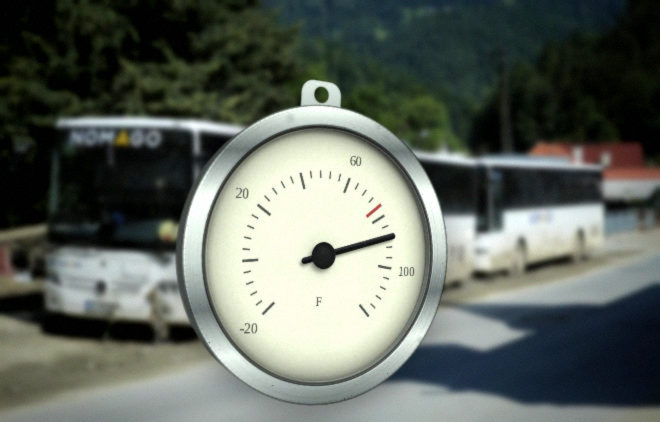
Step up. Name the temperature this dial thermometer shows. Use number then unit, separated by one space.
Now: 88 °F
